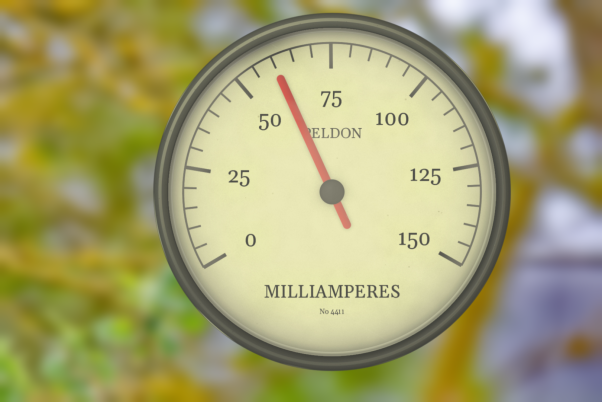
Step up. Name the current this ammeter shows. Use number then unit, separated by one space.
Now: 60 mA
